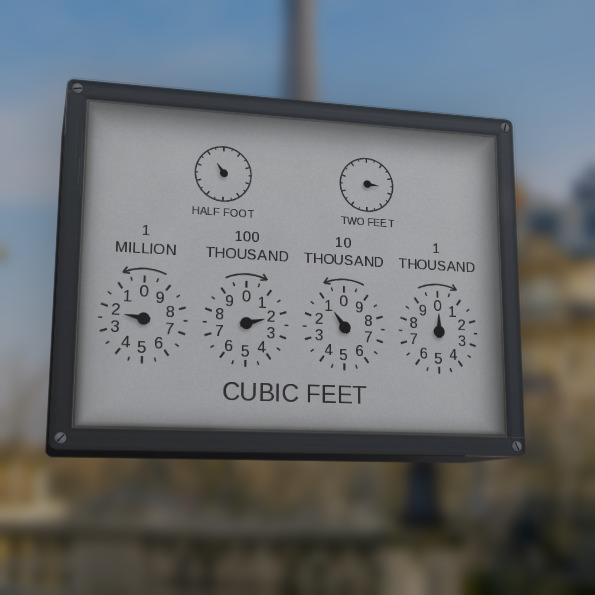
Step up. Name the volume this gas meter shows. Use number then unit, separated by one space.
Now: 221000 ft³
